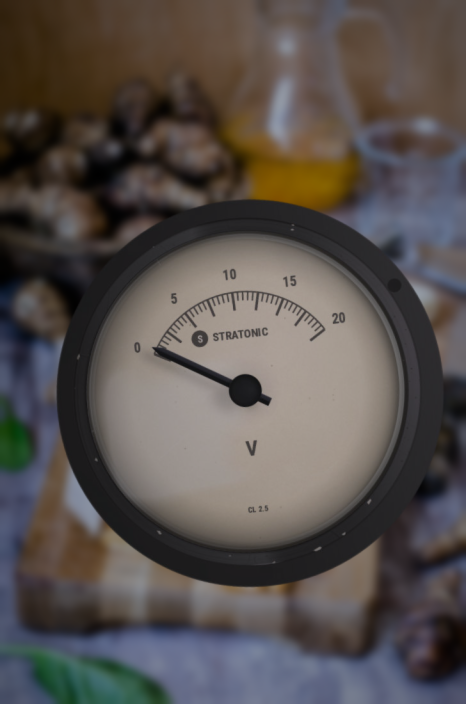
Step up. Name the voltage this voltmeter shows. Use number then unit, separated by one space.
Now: 0.5 V
